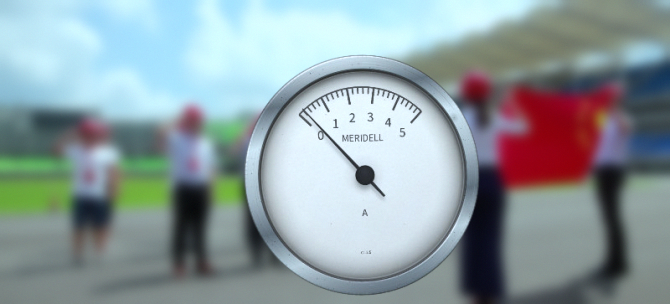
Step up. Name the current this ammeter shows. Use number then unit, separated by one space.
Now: 0.2 A
